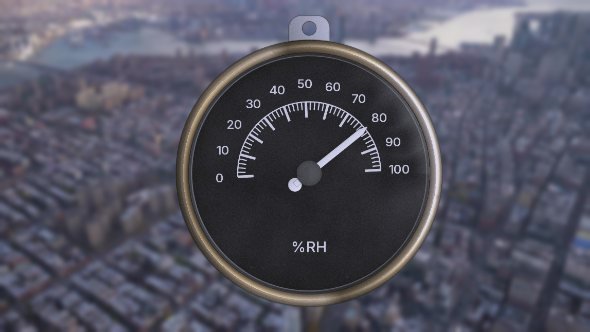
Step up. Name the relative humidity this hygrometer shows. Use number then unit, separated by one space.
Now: 80 %
